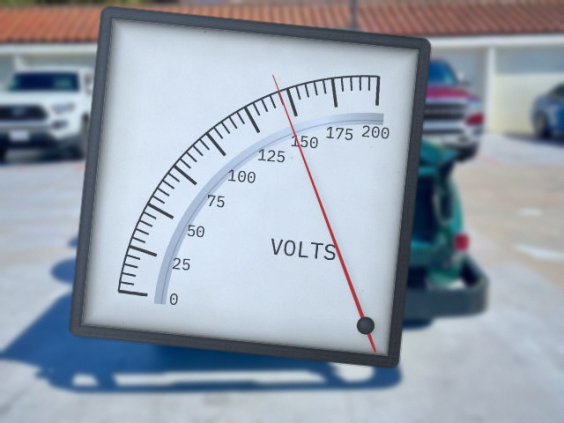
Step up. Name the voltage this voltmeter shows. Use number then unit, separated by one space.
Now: 145 V
